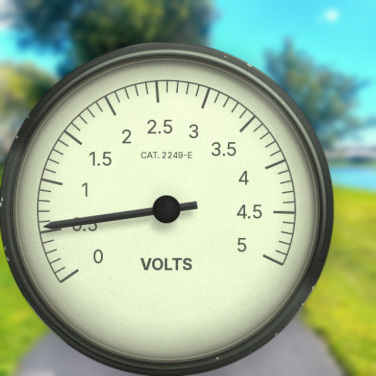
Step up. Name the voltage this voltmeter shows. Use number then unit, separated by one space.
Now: 0.55 V
